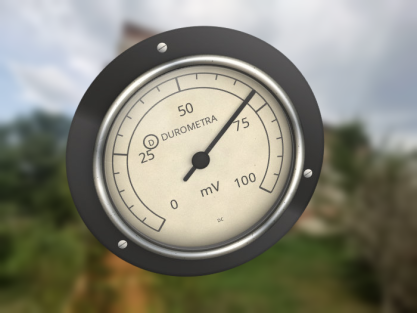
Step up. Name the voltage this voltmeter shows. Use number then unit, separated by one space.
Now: 70 mV
